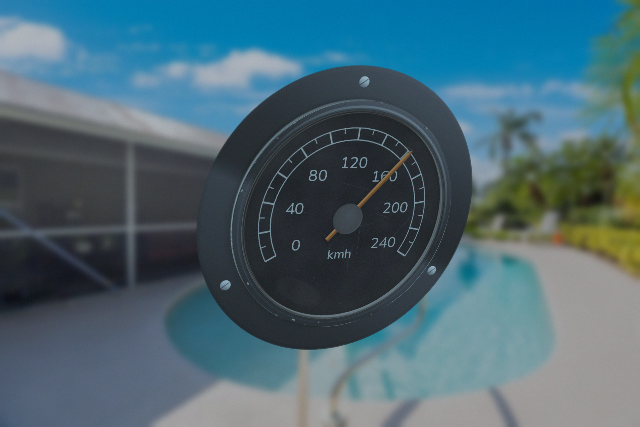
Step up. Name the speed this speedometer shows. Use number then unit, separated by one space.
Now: 160 km/h
